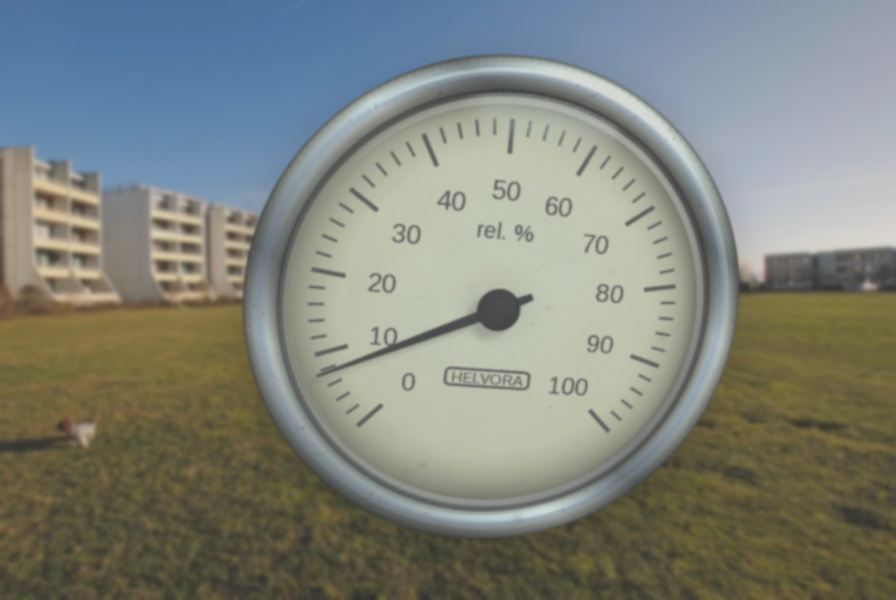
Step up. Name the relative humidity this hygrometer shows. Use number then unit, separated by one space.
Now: 8 %
